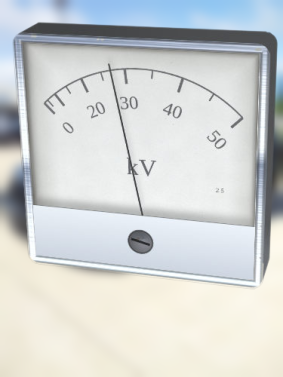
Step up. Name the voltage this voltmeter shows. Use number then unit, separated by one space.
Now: 27.5 kV
